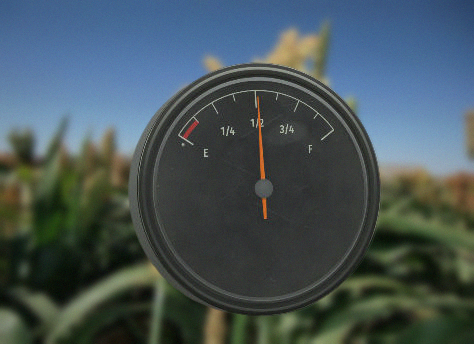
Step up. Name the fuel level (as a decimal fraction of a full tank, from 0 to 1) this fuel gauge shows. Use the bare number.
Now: 0.5
